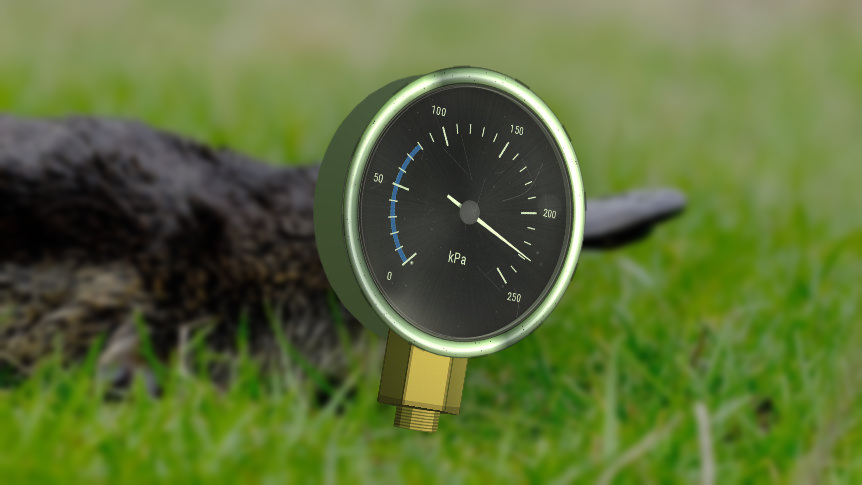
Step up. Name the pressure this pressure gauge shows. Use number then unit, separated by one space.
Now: 230 kPa
